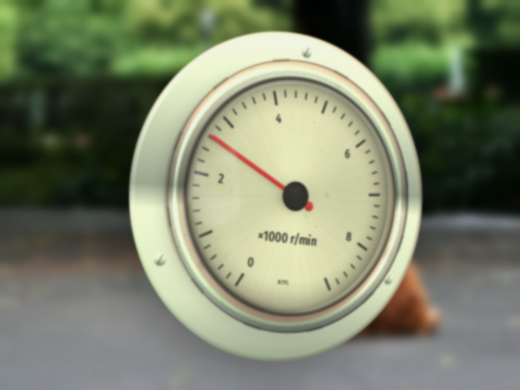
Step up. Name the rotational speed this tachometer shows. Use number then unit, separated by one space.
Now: 2600 rpm
